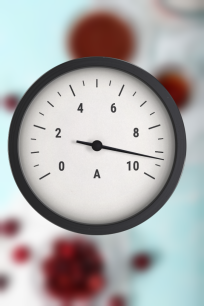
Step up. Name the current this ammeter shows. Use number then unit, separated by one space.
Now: 9.25 A
